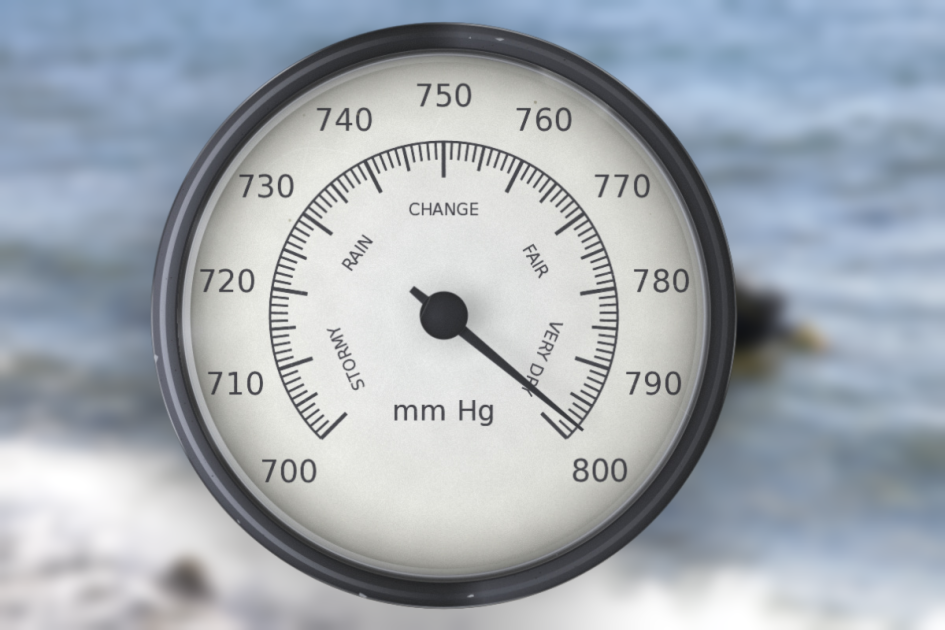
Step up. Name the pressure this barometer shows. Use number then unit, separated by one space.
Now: 798 mmHg
